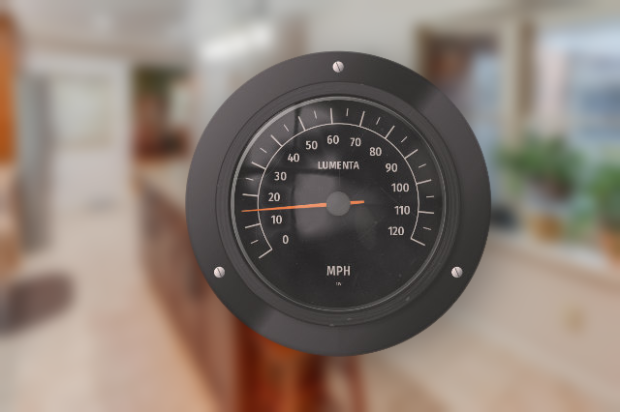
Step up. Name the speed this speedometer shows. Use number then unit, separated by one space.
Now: 15 mph
